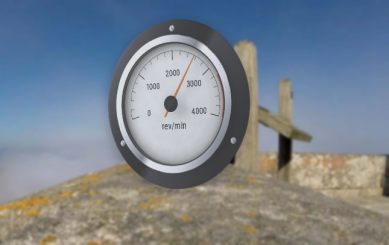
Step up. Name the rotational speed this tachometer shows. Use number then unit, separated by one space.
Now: 2600 rpm
